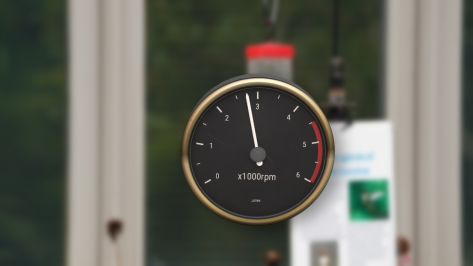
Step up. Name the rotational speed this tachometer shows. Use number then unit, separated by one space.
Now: 2750 rpm
